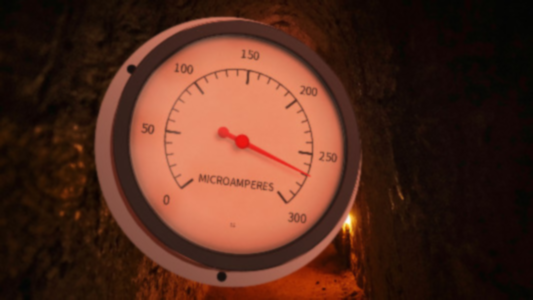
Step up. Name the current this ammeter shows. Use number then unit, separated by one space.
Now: 270 µA
